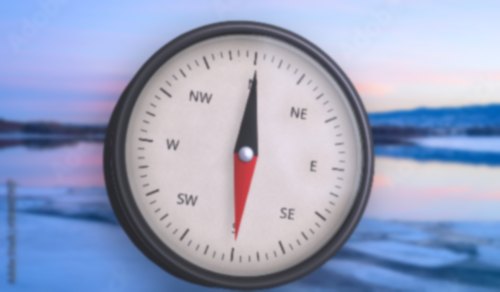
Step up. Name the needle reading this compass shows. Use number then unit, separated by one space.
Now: 180 °
